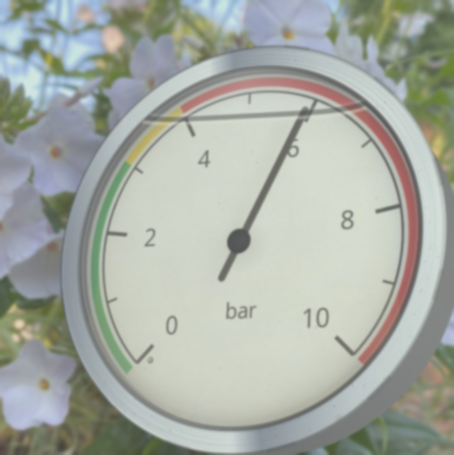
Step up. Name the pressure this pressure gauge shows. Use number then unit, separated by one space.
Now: 6 bar
